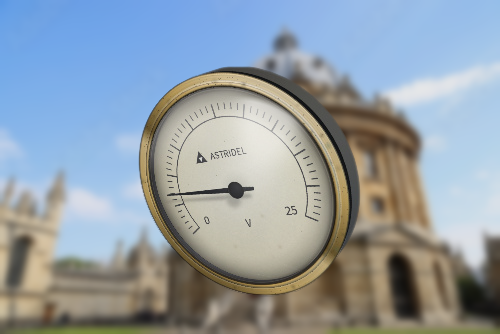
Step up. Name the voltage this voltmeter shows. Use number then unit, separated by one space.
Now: 3.5 V
